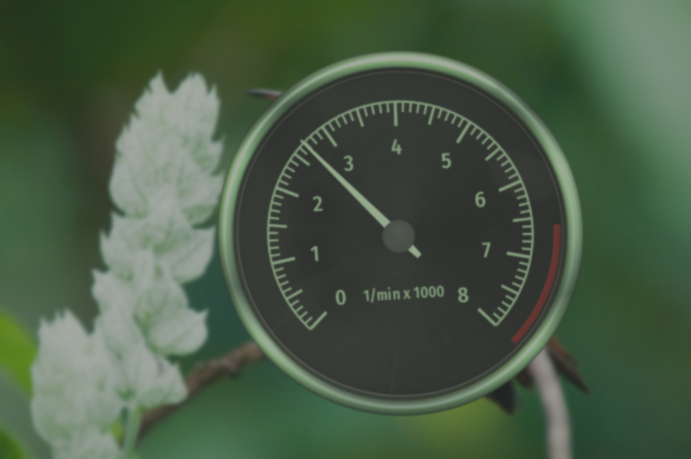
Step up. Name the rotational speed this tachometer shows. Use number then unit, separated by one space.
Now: 2700 rpm
